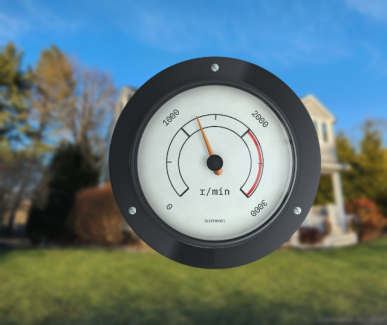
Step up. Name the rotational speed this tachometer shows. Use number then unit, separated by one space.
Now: 1250 rpm
